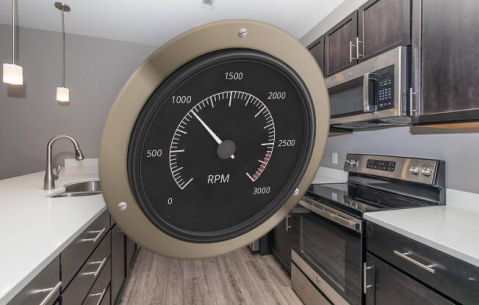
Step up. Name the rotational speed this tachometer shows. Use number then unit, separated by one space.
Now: 1000 rpm
